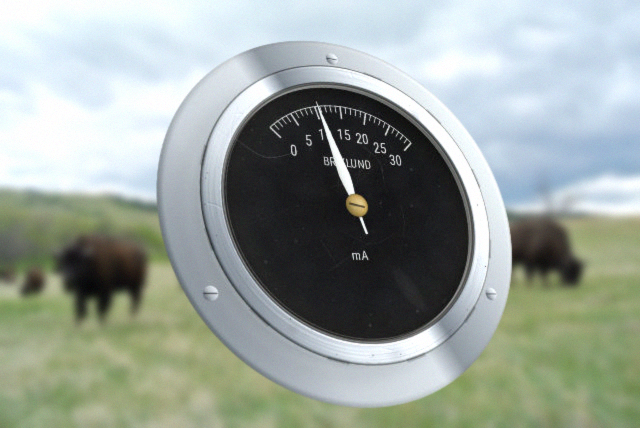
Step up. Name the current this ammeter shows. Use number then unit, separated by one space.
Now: 10 mA
